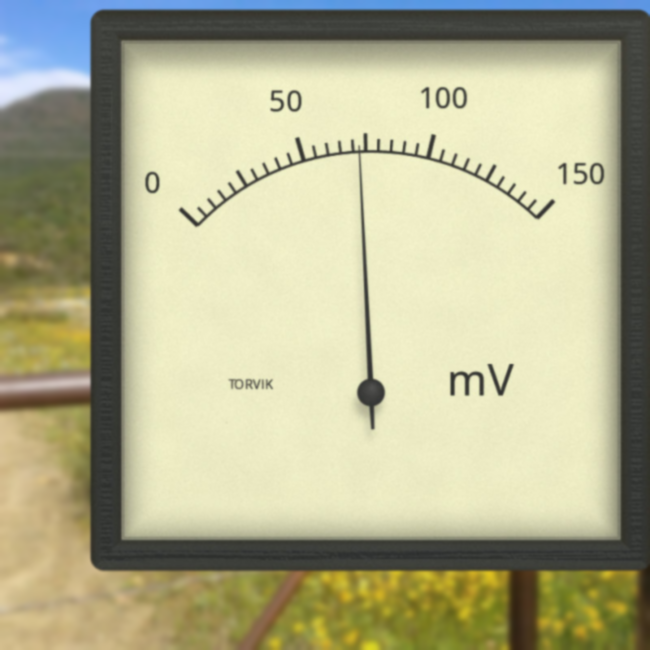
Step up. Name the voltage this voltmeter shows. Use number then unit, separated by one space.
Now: 72.5 mV
